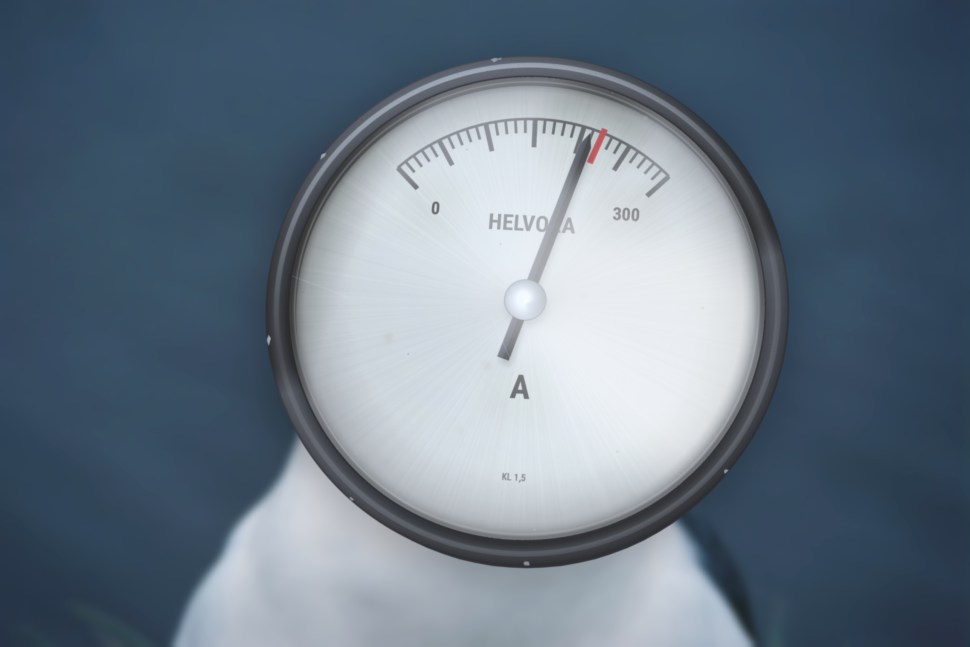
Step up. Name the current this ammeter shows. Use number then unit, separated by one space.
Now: 210 A
